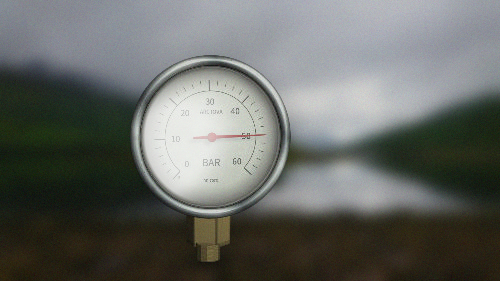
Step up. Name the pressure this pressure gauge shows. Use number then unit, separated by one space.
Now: 50 bar
